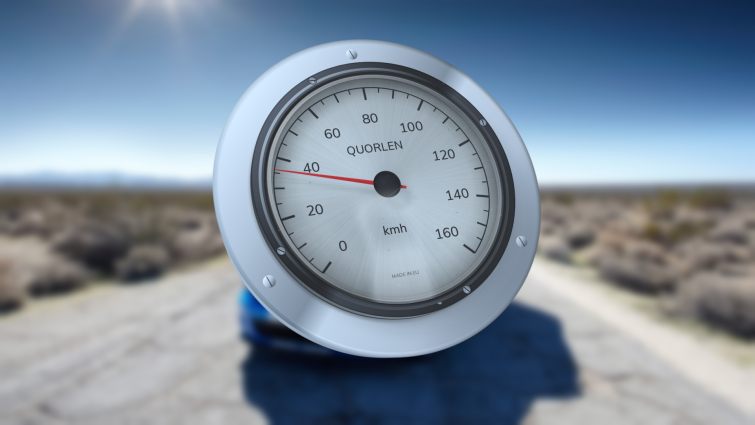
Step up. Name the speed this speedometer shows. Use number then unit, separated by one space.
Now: 35 km/h
